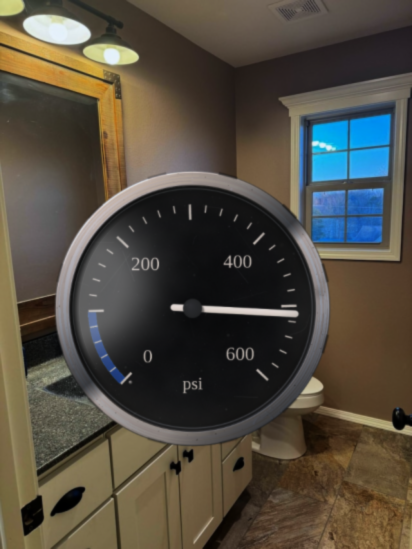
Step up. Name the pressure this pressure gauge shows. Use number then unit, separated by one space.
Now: 510 psi
